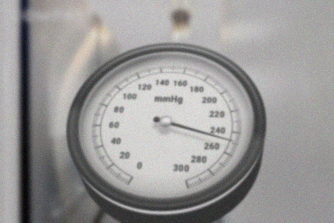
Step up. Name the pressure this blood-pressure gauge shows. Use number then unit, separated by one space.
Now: 250 mmHg
